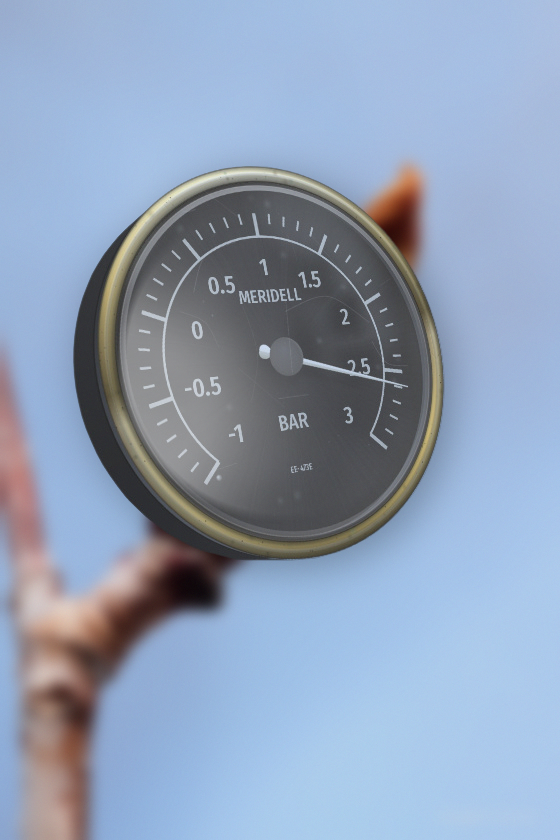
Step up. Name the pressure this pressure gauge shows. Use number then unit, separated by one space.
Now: 2.6 bar
